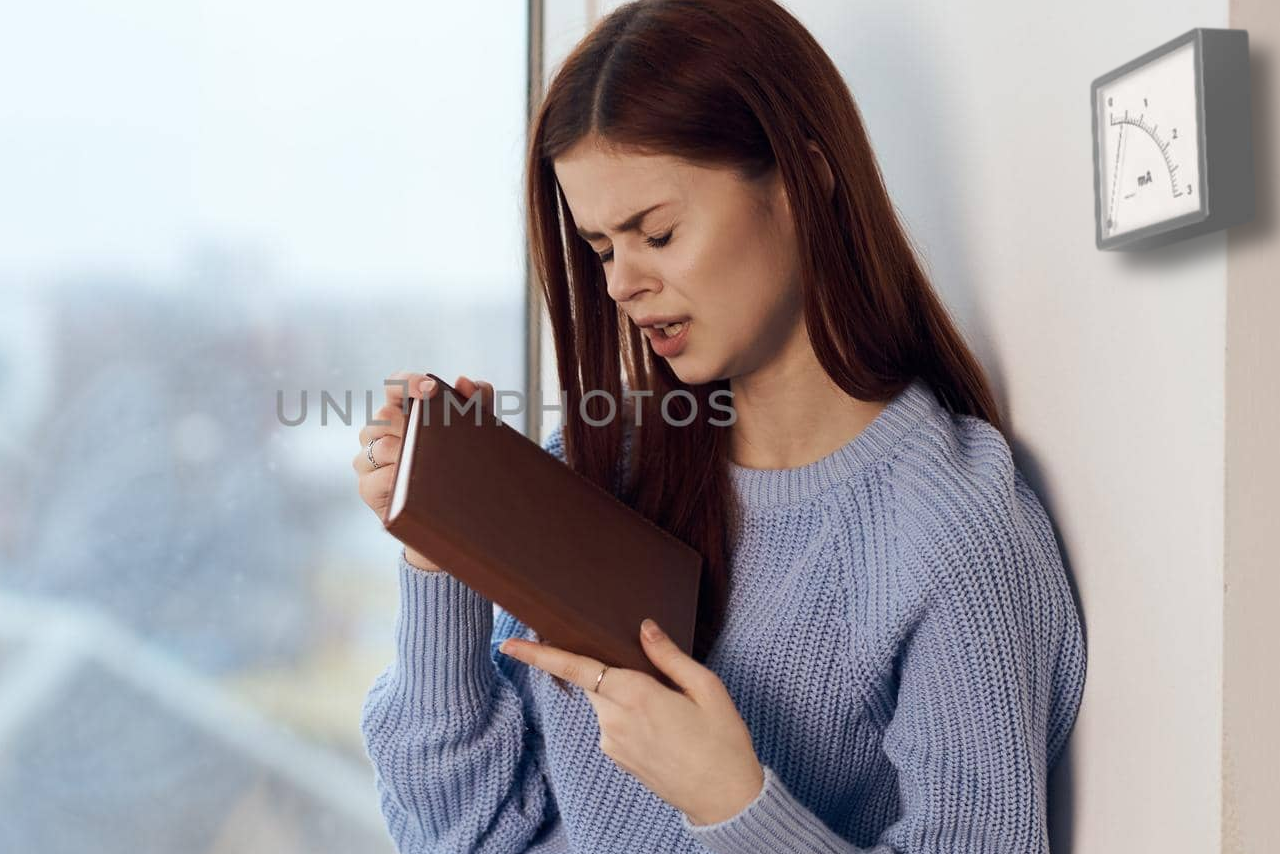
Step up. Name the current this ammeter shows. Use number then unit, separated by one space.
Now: 0.5 mA
